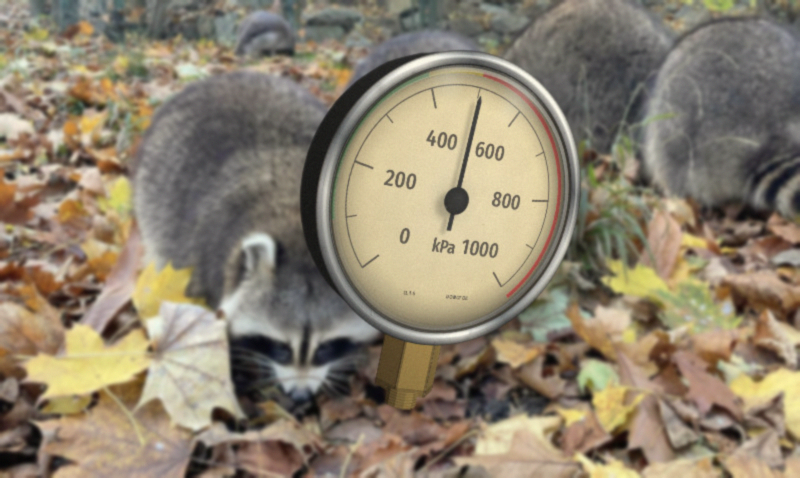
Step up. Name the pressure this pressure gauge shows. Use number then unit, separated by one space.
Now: 500 kPa
